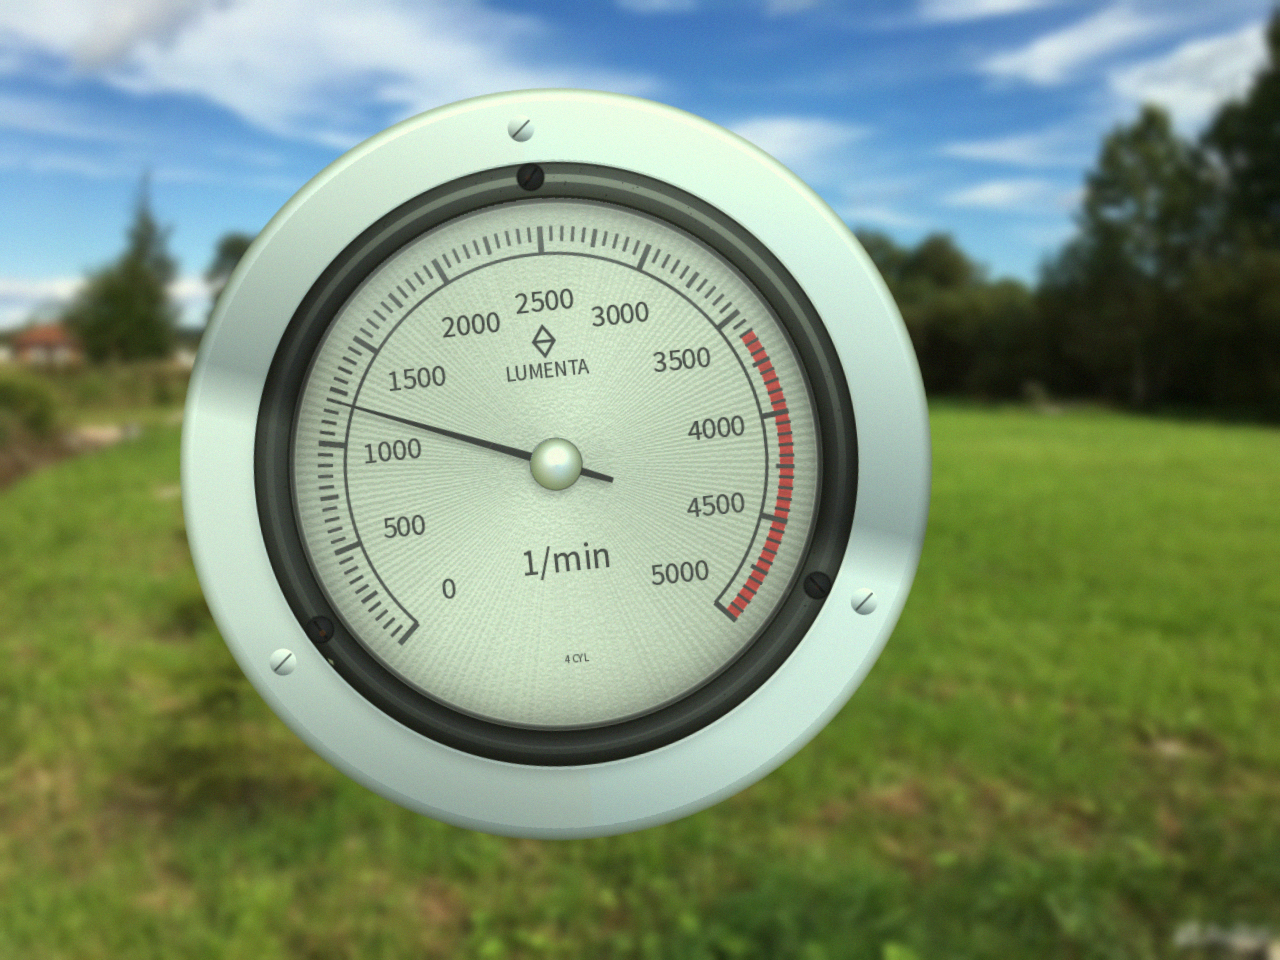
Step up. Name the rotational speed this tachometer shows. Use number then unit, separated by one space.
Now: 1200 rpm
